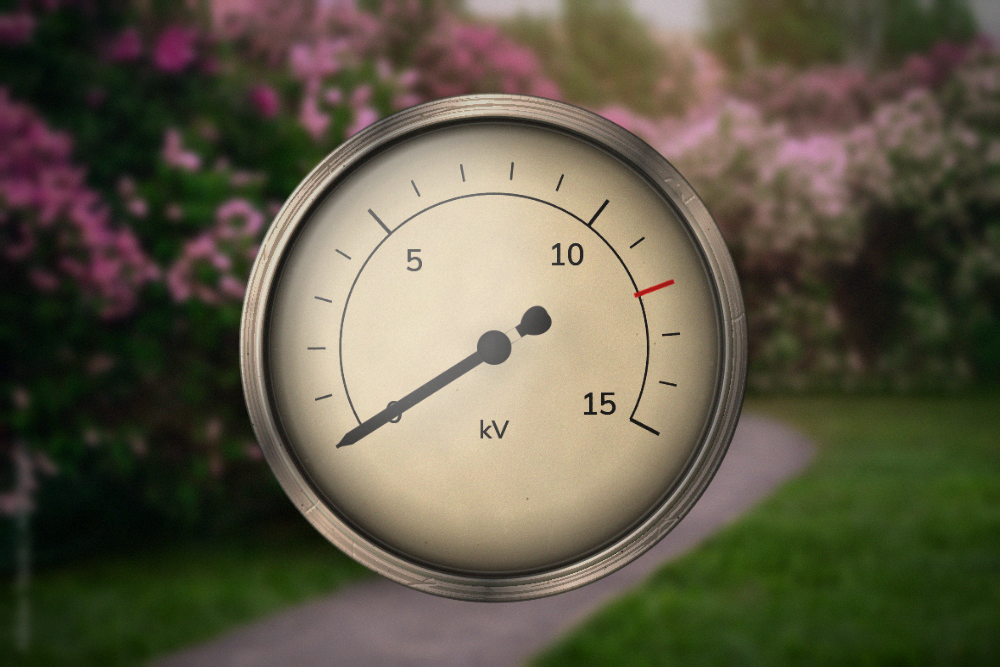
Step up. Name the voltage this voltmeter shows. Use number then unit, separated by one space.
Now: 0 kV
